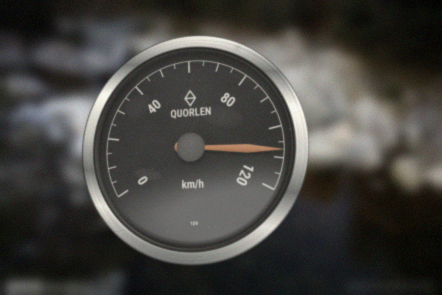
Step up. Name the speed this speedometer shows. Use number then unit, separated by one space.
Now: 107.5 km/h
